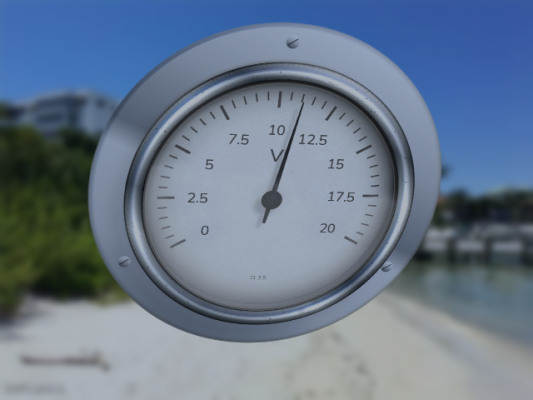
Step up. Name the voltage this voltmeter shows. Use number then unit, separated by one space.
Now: 11 V
